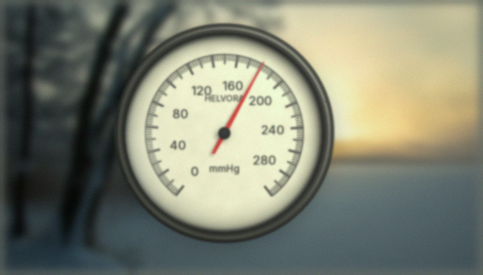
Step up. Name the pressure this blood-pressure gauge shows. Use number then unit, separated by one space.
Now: 180 mmHg
